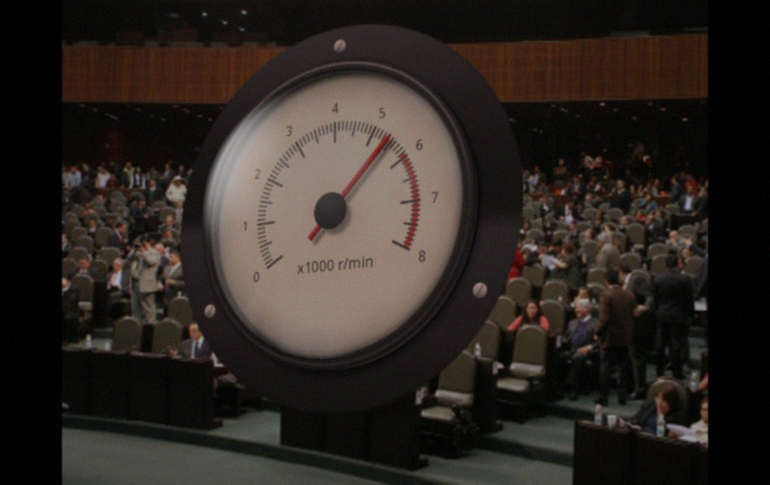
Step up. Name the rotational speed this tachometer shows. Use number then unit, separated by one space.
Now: 5500 rpm
